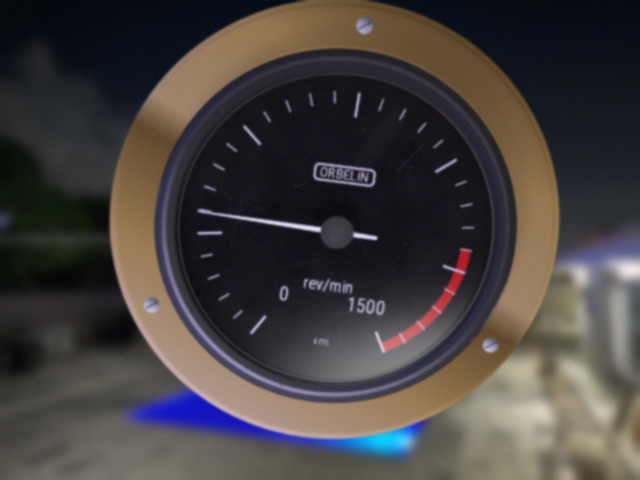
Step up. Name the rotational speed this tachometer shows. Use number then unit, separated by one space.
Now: 300 rpm
